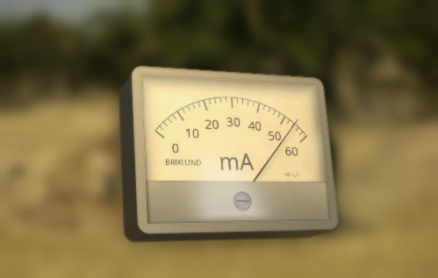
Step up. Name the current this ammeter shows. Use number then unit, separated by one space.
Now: 54 mA
